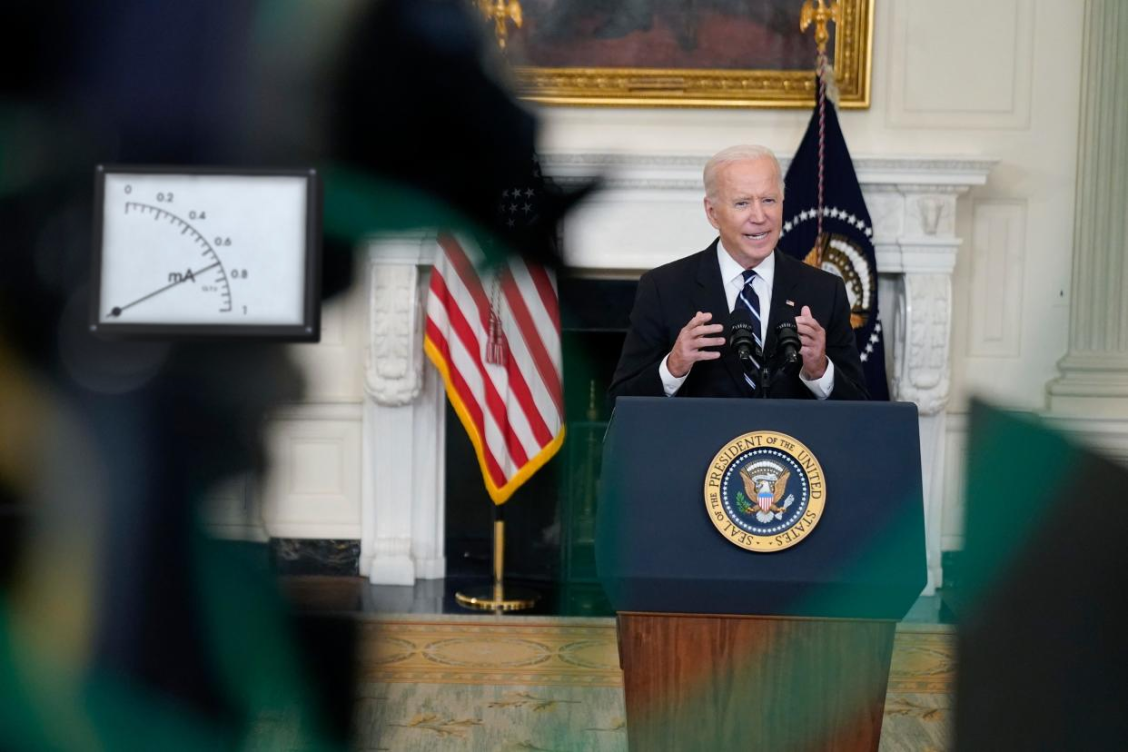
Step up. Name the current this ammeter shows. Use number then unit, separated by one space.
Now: 0.7 mA
